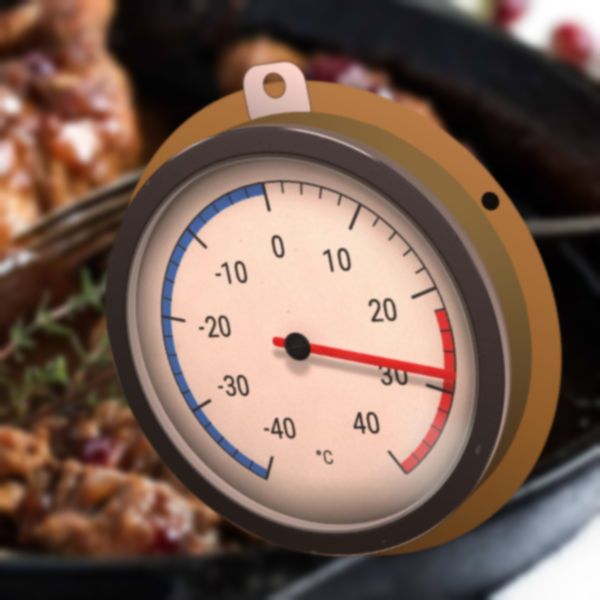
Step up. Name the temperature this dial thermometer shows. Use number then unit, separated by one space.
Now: 28 °C
